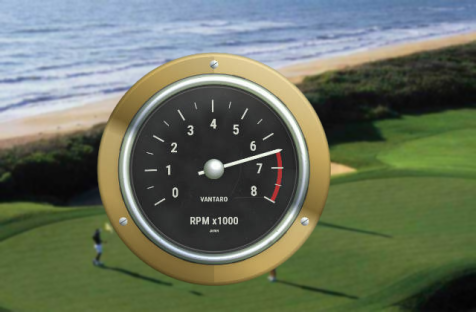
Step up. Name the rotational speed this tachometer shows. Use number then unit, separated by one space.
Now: 6500 rpm
